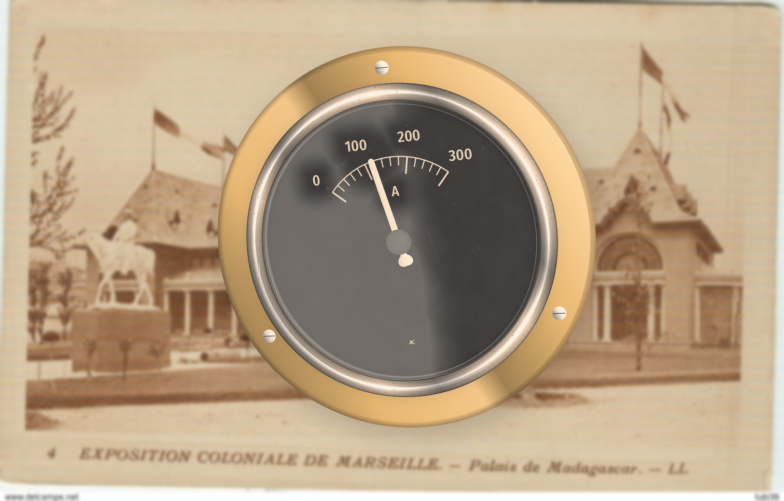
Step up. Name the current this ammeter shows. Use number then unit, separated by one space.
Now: 120 A
